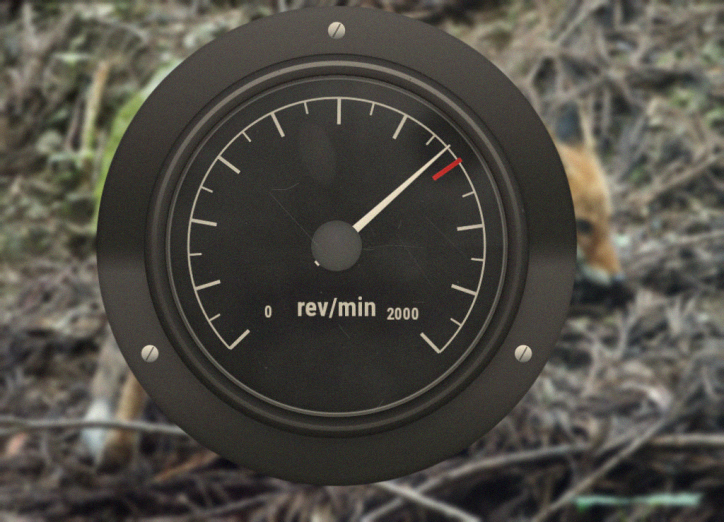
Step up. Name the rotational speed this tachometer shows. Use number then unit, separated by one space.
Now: 1350 rpm
